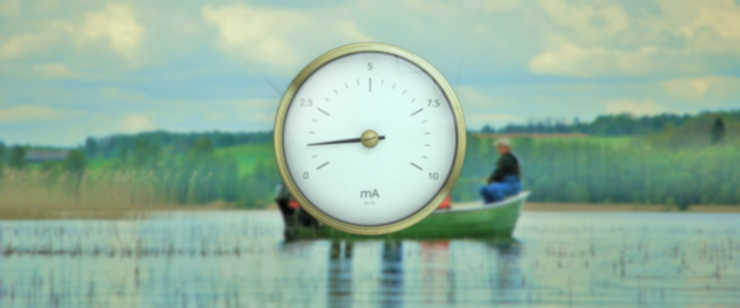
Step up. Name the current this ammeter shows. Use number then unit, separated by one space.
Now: 1 mA
